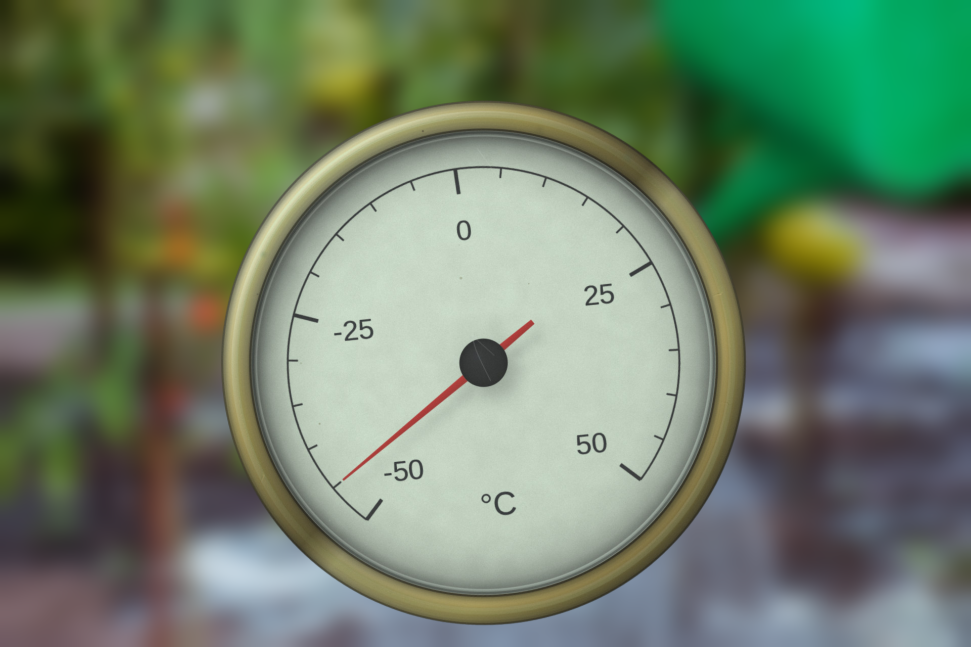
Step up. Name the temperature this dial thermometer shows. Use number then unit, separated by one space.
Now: -45 °C
